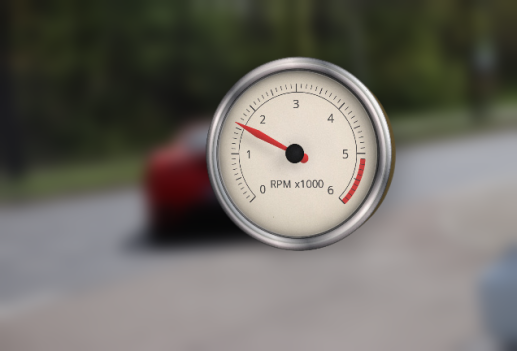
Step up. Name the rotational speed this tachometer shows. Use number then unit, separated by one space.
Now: 1600 rpm
